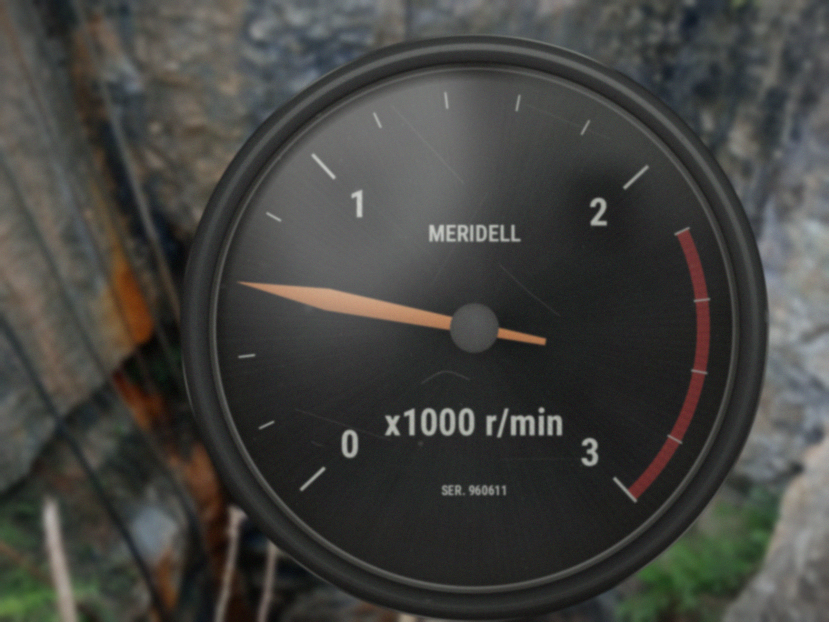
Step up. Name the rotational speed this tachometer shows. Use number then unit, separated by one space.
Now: 600 rpm
